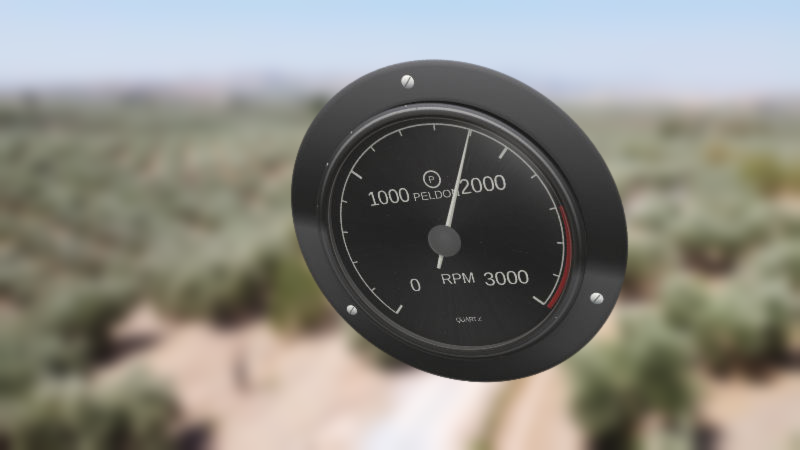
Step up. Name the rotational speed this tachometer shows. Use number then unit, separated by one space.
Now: 1800 rpm
